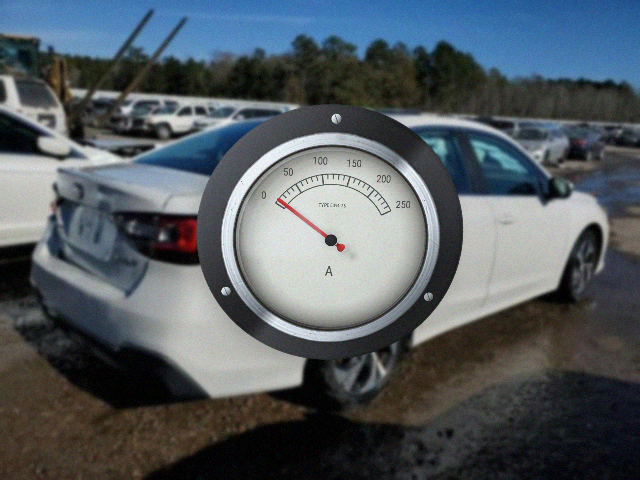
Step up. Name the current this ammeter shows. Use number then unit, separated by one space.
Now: 10 A
